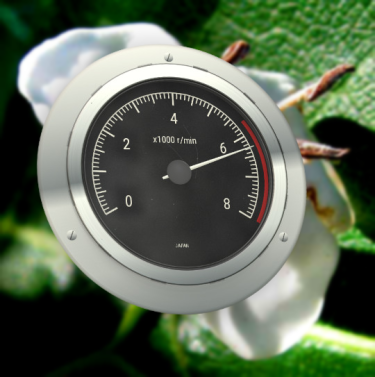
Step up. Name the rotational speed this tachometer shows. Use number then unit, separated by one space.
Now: 6300 rpm
